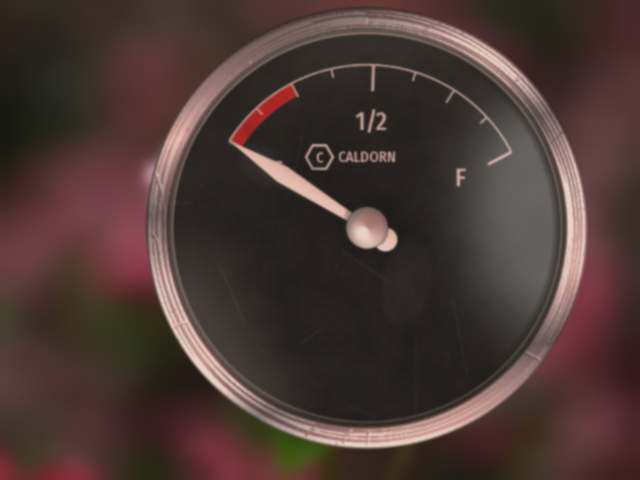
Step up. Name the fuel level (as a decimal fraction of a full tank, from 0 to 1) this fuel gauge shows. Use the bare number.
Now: 0
